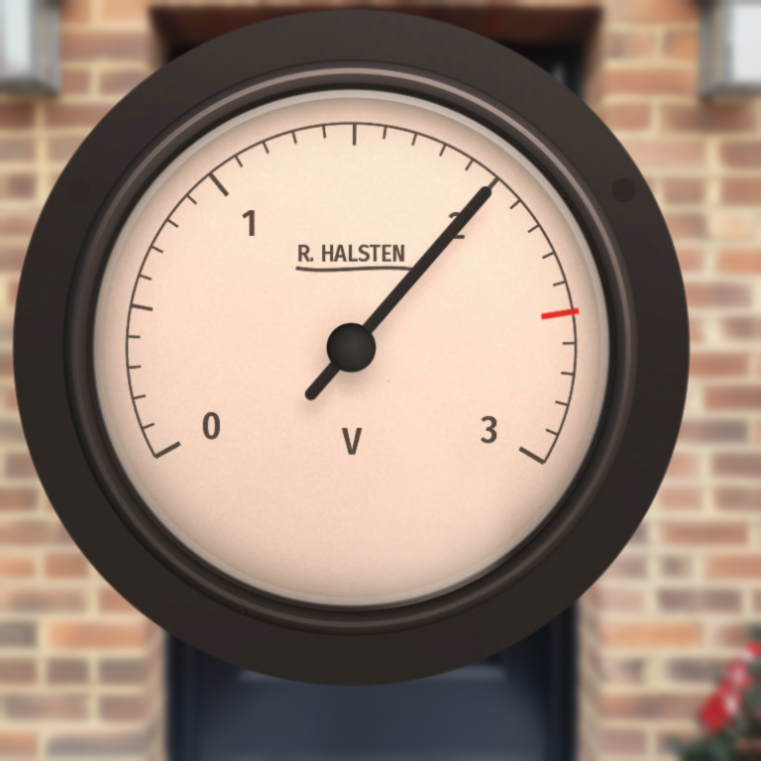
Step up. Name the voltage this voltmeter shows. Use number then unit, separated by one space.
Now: 2 V
